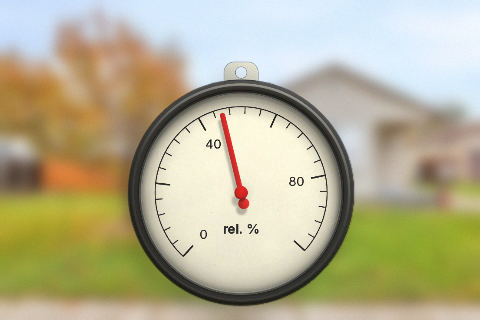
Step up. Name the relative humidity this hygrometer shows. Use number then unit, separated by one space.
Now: 46 %
